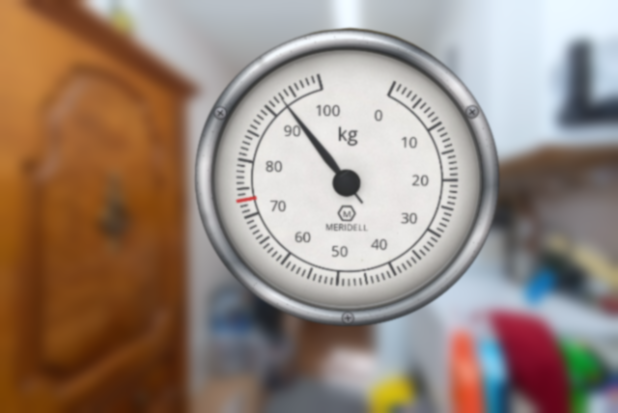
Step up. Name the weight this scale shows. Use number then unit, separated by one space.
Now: 93 kg
